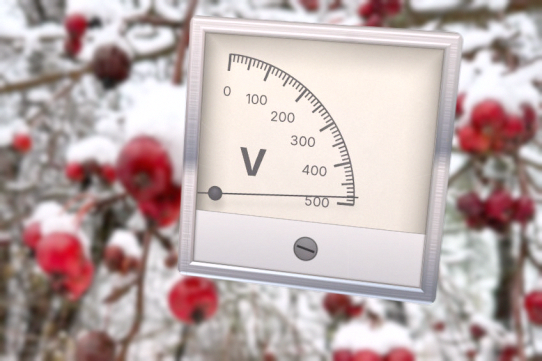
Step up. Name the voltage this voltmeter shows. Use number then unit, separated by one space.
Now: 480 V
